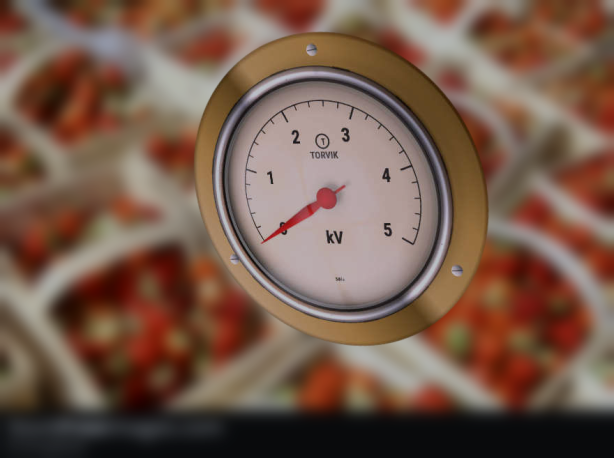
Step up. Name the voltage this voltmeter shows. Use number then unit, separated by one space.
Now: 0 kV
